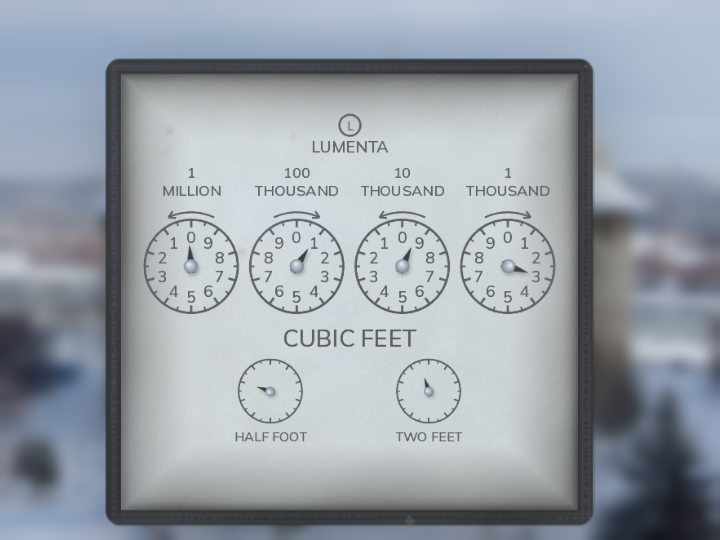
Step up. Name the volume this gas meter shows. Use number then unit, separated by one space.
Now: 9300 ft³
